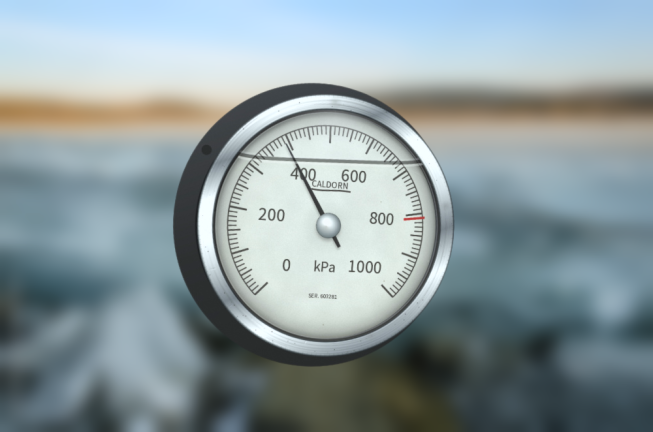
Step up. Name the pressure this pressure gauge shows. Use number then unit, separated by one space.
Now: 390 kPa
